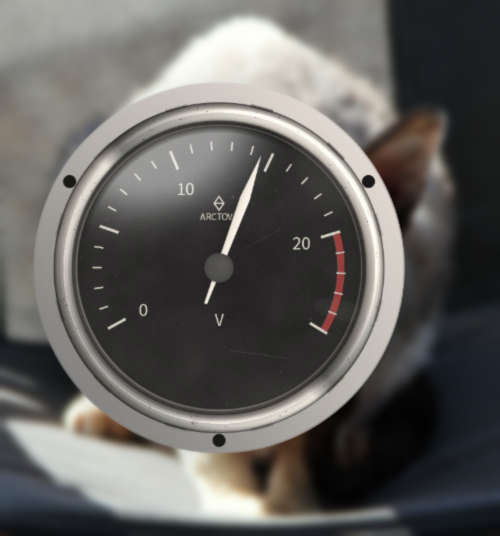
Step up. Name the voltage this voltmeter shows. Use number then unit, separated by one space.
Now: 14.5 V
